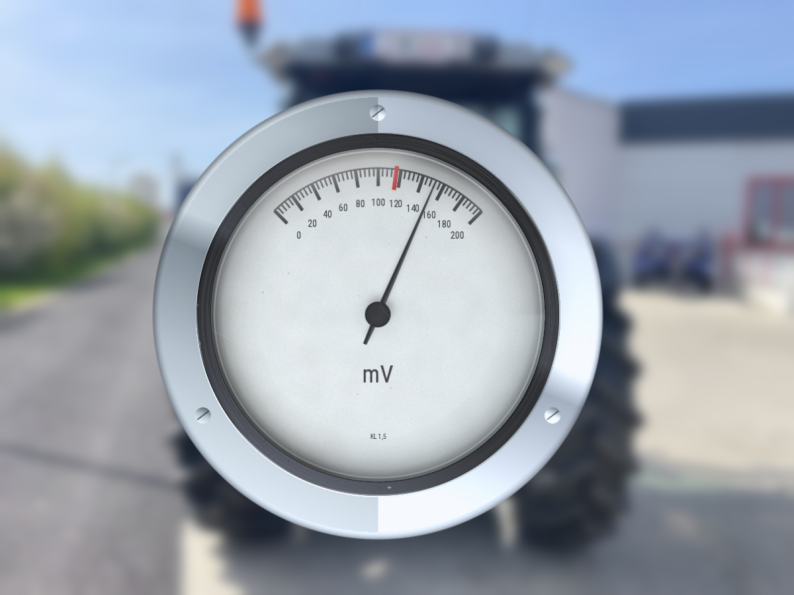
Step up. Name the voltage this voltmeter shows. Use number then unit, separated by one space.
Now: 152 mV
